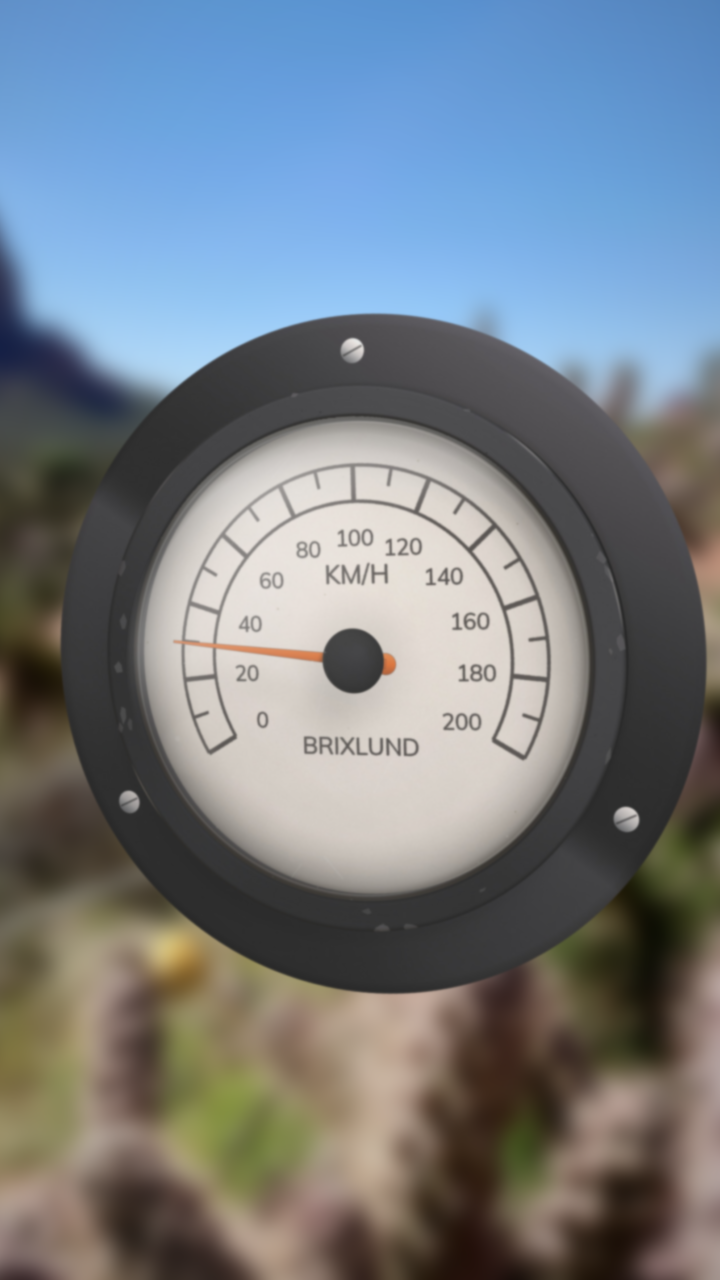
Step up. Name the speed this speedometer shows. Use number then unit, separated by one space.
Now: 30 km/h
